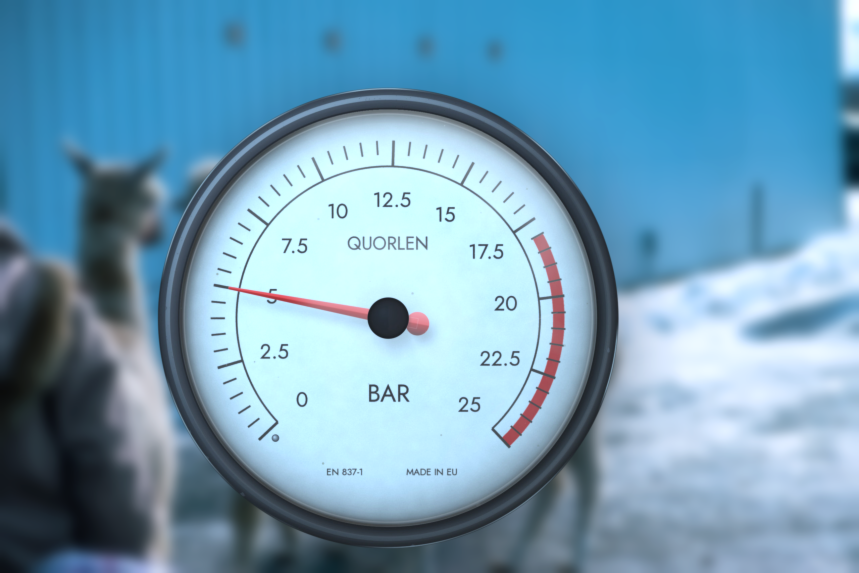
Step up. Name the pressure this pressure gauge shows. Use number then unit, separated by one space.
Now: 5 bar
